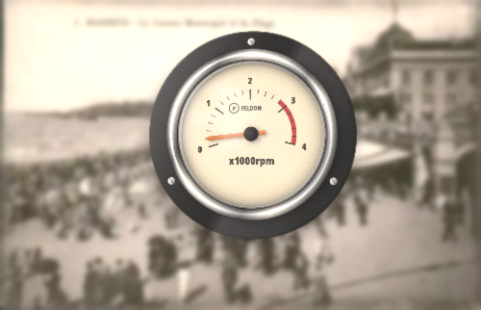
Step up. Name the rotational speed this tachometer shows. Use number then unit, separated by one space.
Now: 200 rpm
